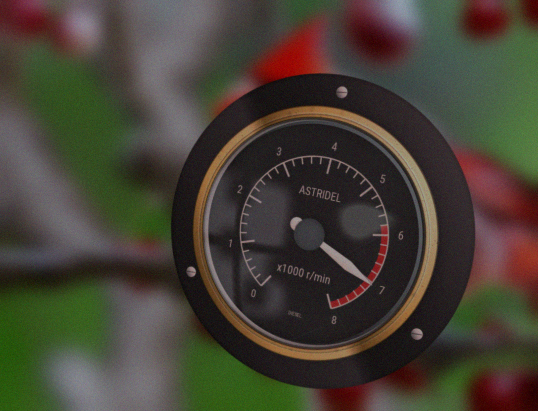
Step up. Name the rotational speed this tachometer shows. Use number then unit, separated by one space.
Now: 7000 rpm
